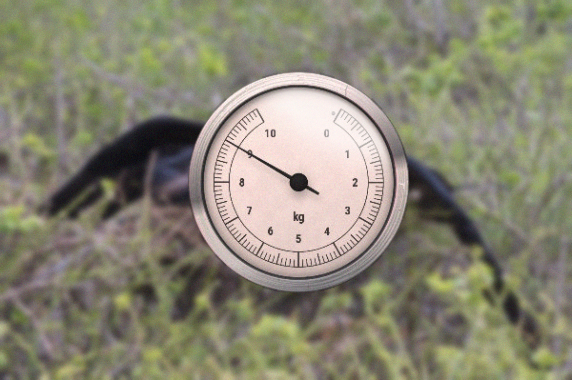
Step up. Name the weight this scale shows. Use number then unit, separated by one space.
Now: 9 kg
